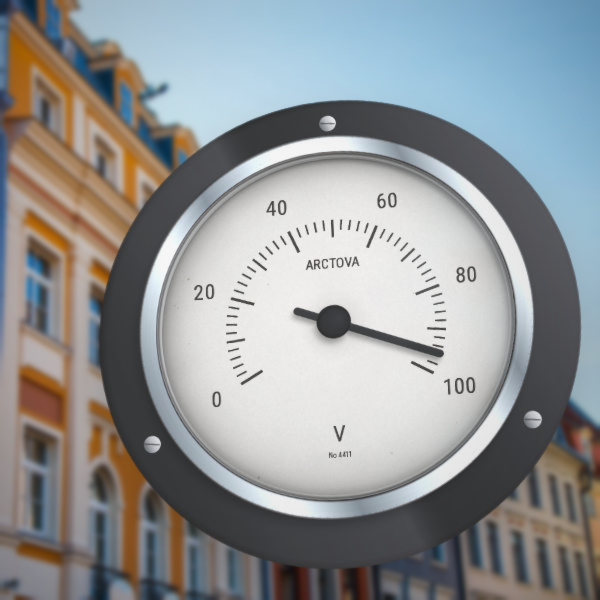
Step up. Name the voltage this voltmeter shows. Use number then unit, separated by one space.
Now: 96 V
